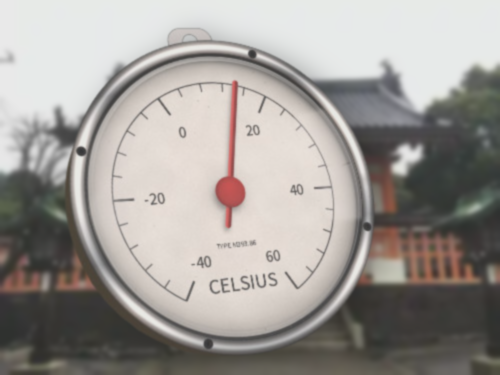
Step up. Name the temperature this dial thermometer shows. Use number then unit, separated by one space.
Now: 14 °C
